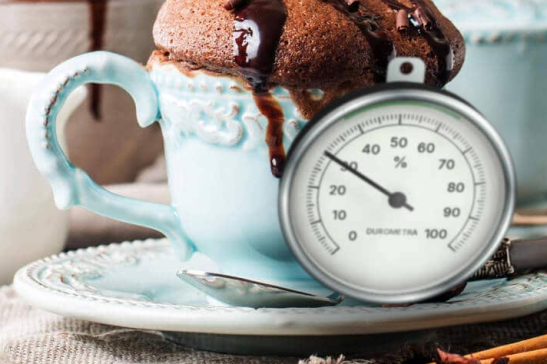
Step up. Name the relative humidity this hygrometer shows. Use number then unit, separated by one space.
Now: 30 %
